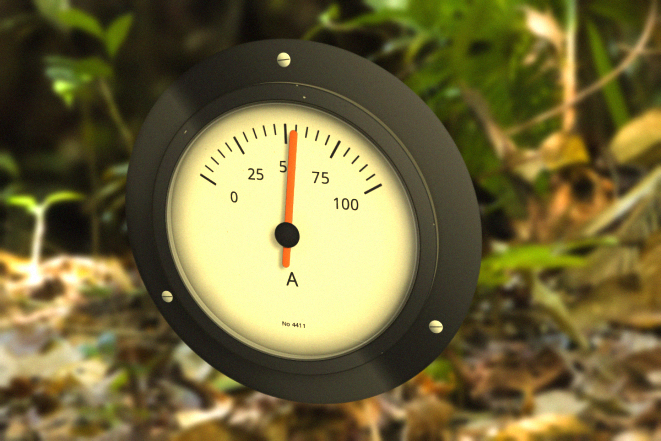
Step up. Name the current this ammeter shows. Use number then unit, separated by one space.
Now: 55 A
